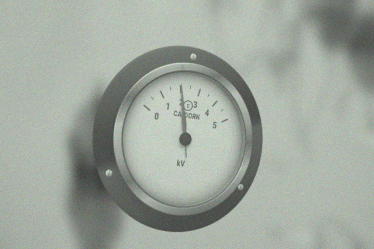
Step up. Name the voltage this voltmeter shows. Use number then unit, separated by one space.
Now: 2 kV
